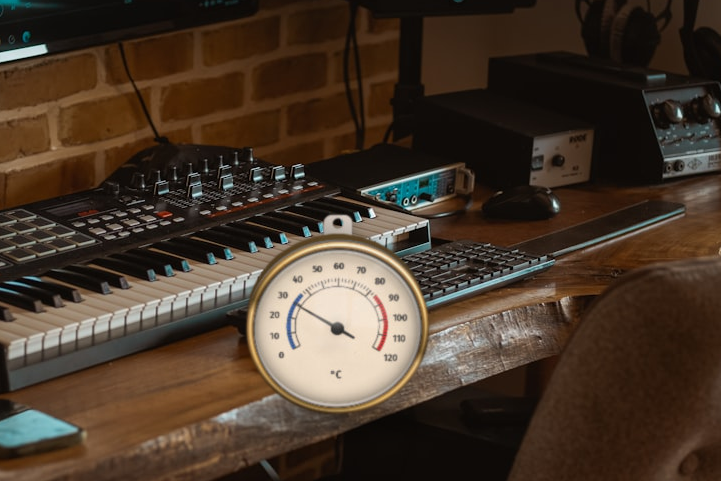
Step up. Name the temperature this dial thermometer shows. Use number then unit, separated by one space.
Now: 30 °C
